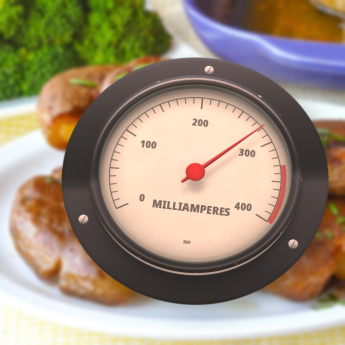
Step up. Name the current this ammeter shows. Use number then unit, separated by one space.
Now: 280 mA
